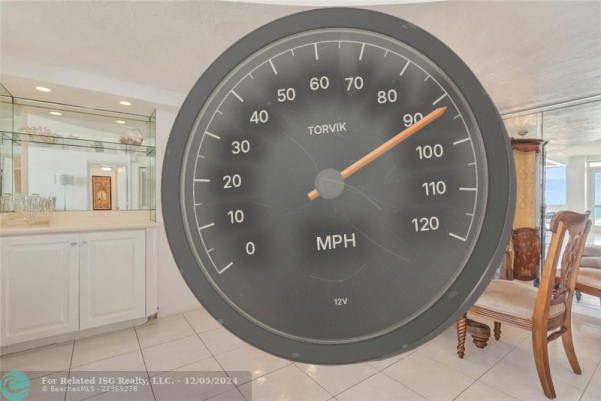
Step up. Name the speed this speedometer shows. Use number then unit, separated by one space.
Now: 92.5 mph
